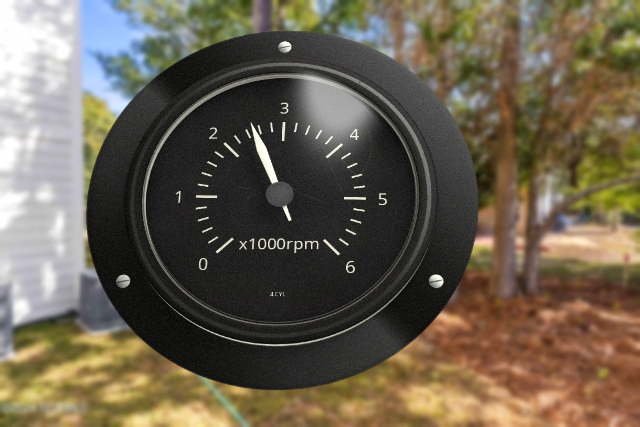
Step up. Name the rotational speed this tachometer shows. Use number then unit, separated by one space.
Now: 2500 rpm
